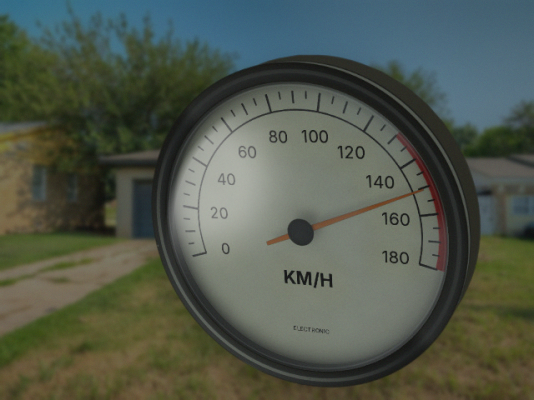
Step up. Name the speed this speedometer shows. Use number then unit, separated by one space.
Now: 150 km/h
